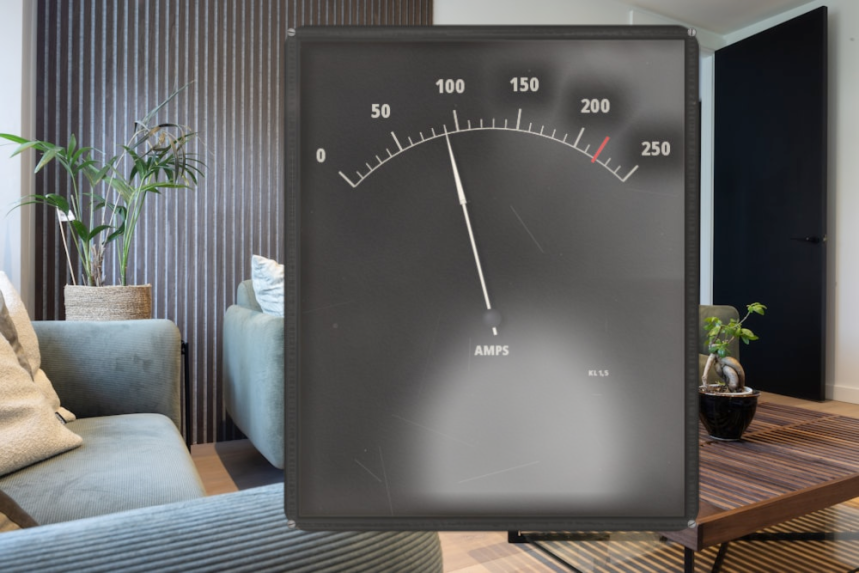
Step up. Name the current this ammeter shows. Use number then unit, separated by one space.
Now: 90 A
